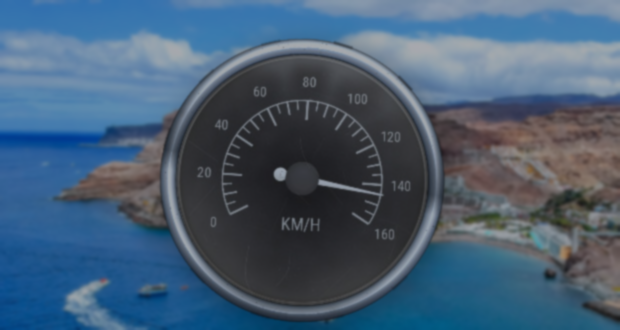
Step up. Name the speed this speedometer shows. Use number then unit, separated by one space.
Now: 145 km/h
